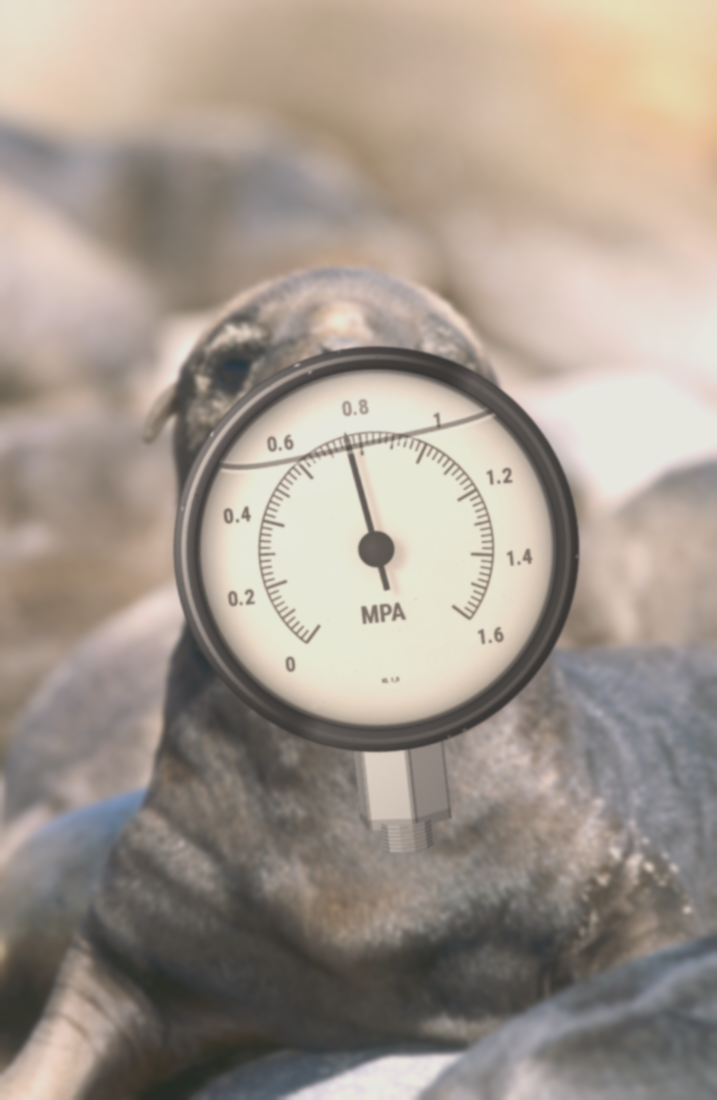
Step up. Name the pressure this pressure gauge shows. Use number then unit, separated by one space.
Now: 0.76 MPa
